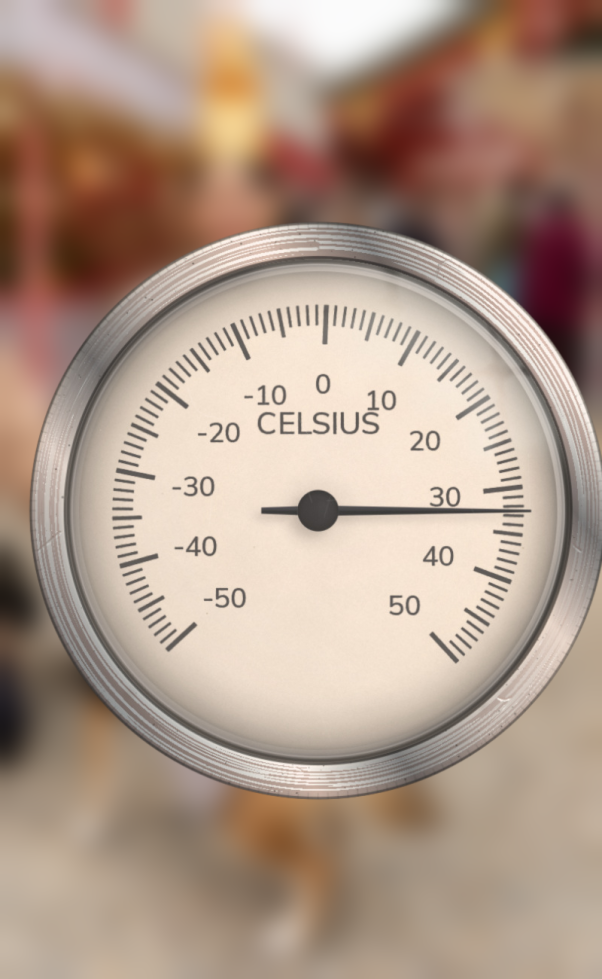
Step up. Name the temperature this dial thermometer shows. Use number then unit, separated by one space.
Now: 32.5 °C
